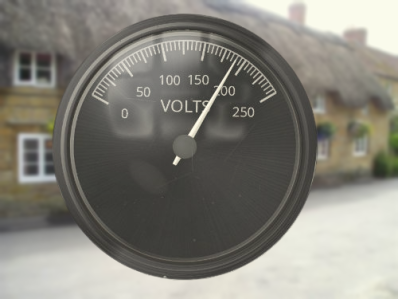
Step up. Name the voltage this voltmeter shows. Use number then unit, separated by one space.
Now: 190 V
